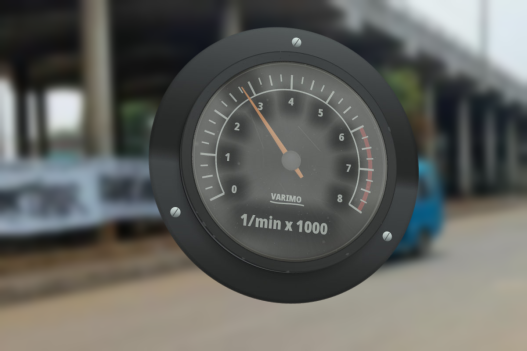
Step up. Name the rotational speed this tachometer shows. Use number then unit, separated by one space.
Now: 2750 rpm
